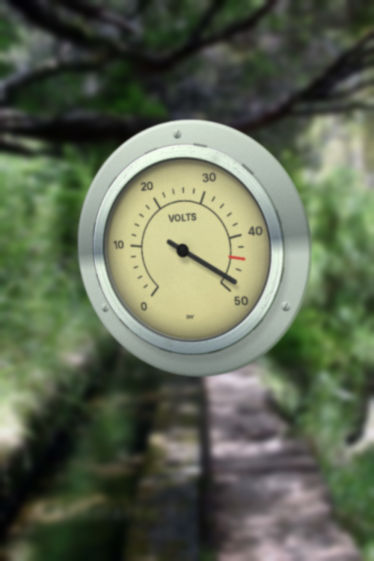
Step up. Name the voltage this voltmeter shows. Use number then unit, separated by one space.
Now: 48 V
